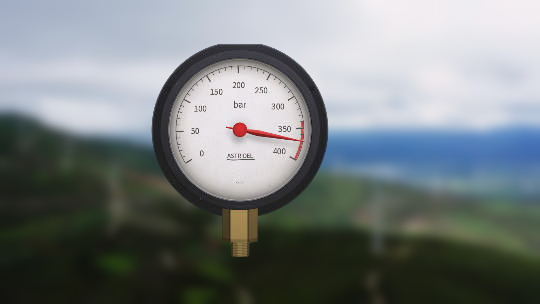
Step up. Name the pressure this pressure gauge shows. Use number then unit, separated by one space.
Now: 370 bar
